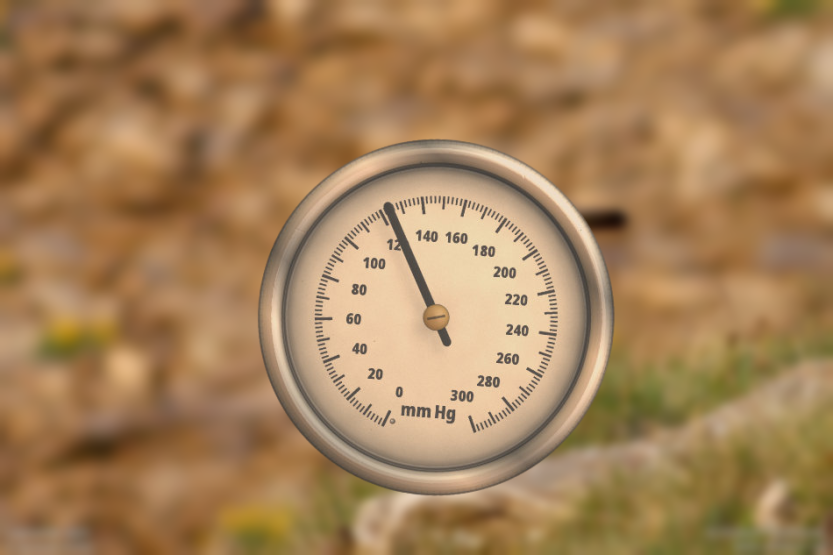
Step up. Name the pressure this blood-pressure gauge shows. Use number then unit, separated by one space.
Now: 124 mmHg
